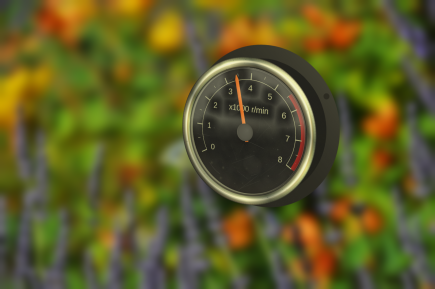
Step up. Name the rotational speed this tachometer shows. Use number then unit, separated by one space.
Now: 3500 rpm
